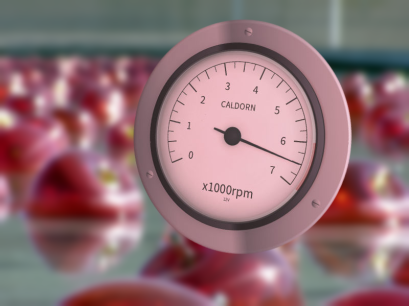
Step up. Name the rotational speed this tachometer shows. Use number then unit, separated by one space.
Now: 6500 rpm
